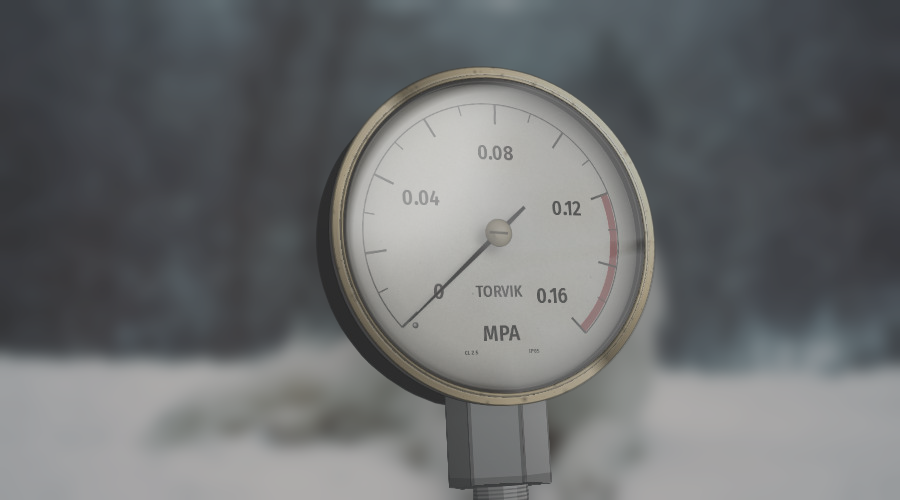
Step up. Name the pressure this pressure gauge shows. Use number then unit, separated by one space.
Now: 0 MPa
